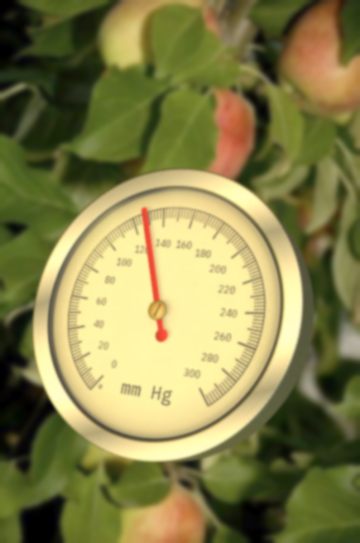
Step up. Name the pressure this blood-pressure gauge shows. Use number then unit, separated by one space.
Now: 130 mmHg
